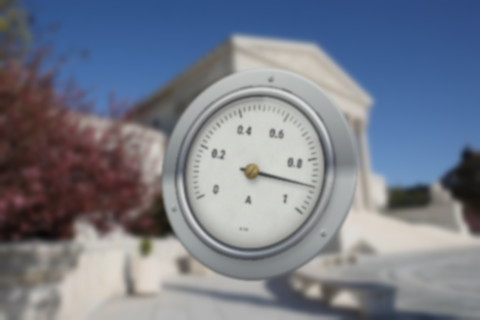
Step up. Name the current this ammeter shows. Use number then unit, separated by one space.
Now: 0.9 A
